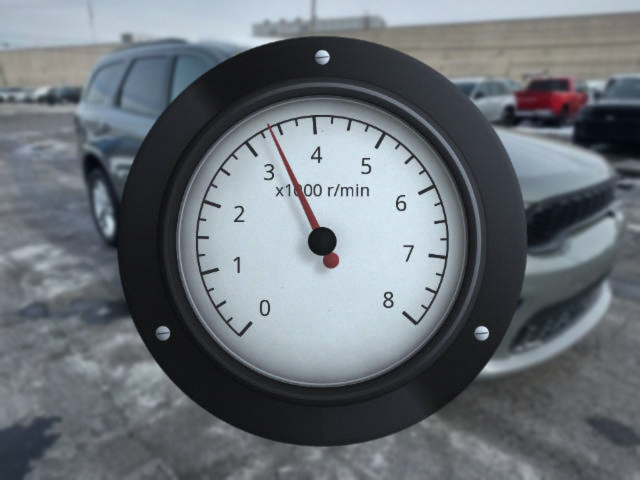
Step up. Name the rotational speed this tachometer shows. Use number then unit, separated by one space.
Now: 3375 rpm
